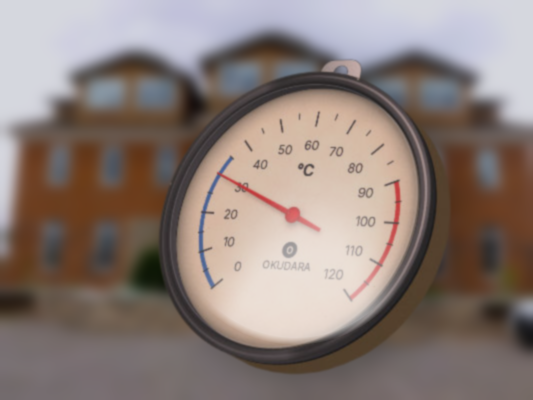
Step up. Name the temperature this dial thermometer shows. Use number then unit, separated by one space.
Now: 30 °C
